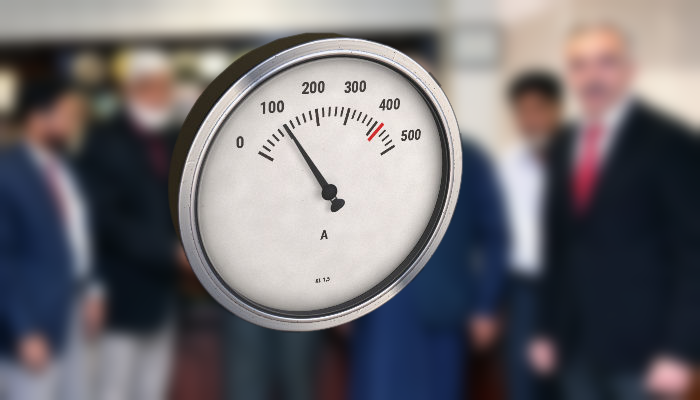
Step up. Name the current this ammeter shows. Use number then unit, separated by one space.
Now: 100 A
